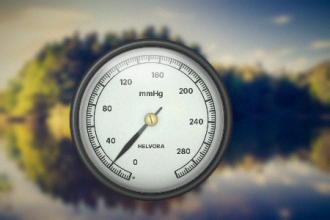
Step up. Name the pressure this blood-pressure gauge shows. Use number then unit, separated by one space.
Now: 20 mmHg
